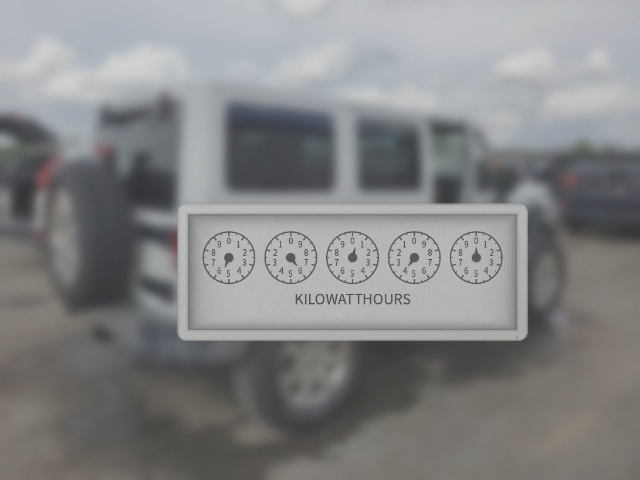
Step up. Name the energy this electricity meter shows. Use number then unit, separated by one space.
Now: 56040 kWh
